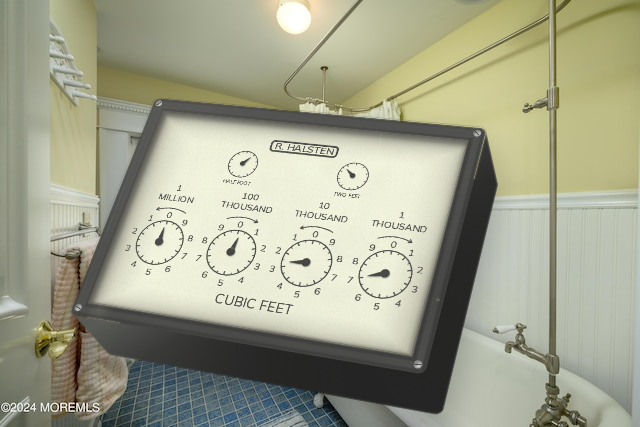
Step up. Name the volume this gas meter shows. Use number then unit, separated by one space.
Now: 2700 ft³
